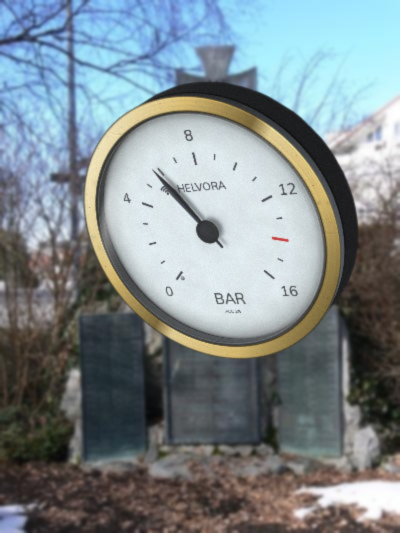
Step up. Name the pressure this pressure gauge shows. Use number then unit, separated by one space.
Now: 6 bar
